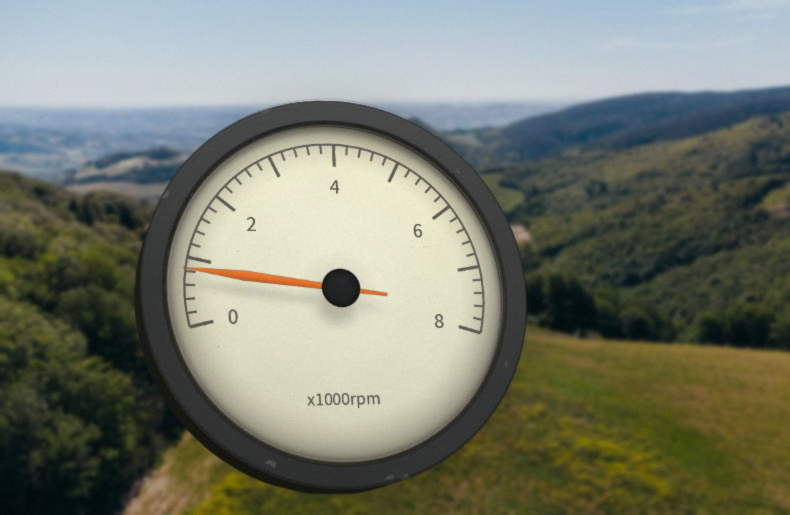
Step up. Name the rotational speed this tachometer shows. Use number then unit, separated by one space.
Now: 800 rpm
